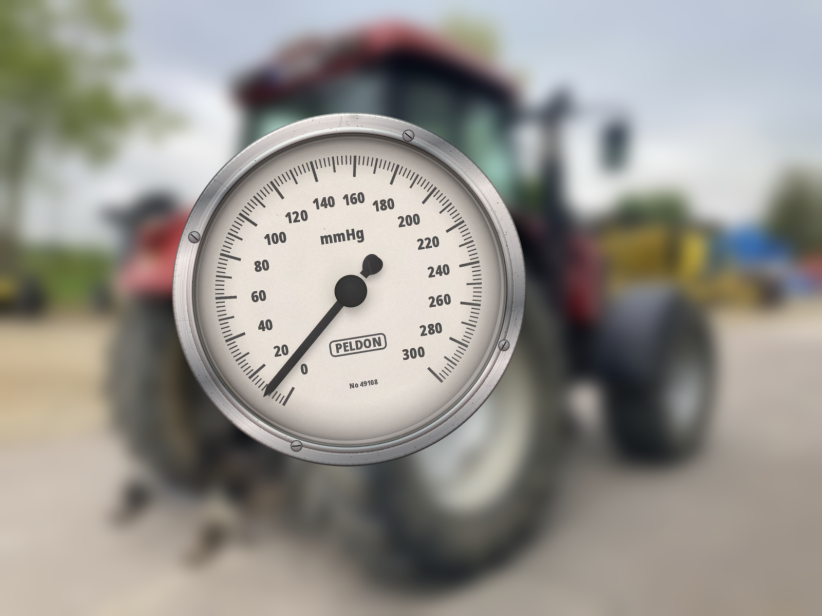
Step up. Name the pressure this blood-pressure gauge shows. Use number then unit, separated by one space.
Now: 10 mmHg
